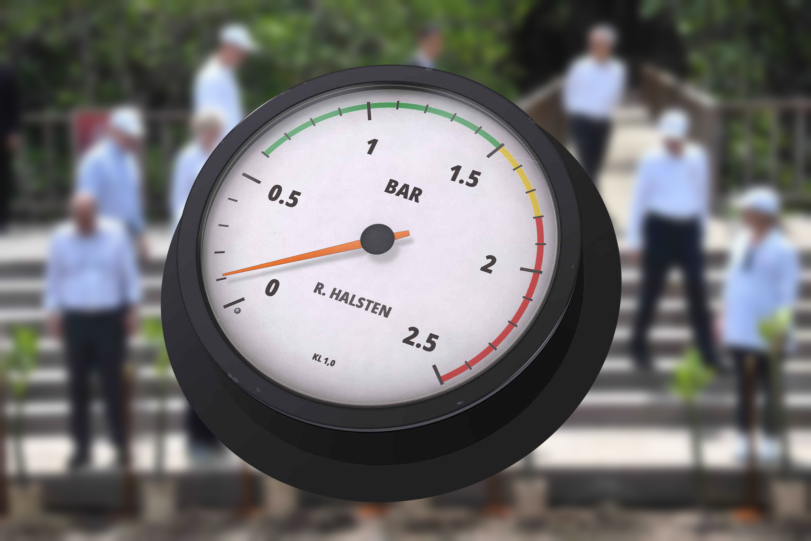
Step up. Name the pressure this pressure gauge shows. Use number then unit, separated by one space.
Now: 0.1 bar
